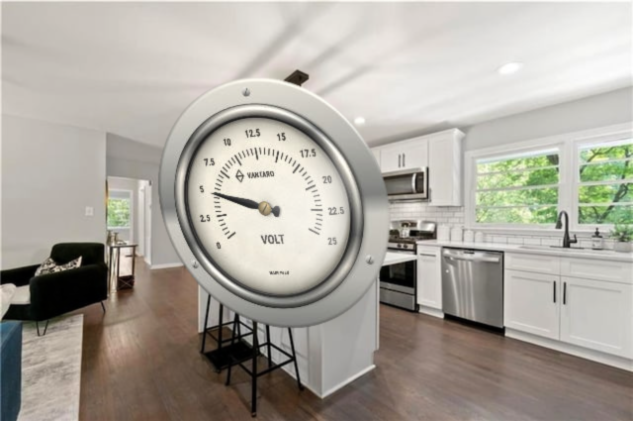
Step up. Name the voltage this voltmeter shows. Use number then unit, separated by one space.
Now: 5 V
